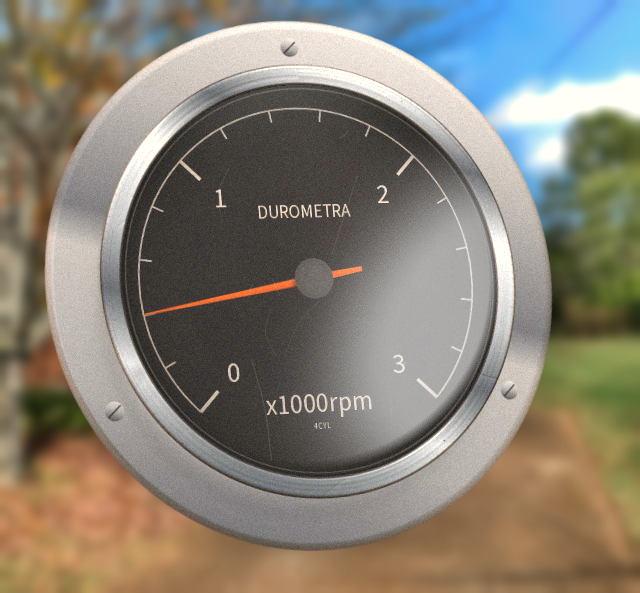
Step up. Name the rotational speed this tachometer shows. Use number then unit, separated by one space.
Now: 400 rpm
